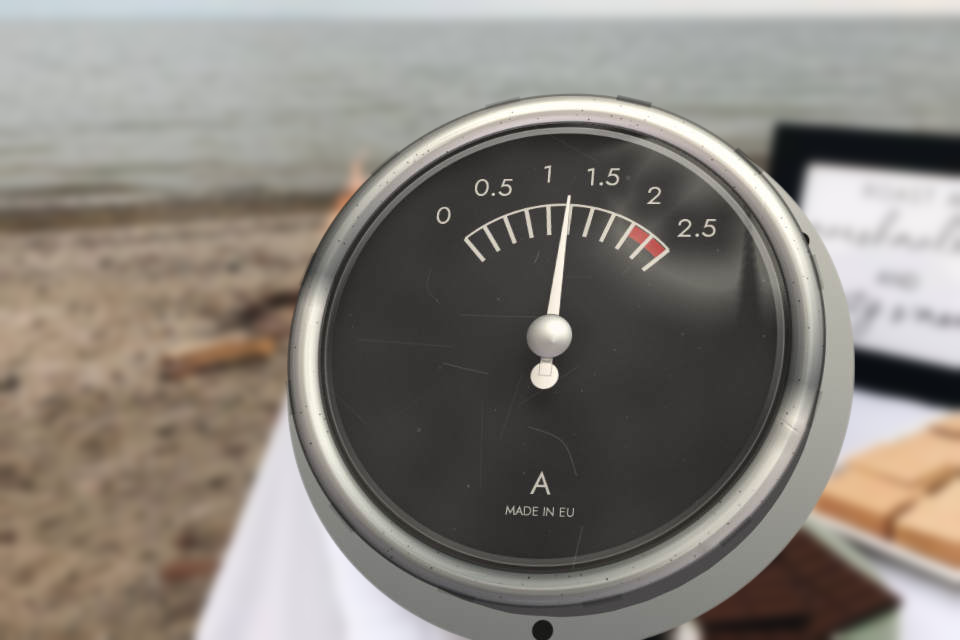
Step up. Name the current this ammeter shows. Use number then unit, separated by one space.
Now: 1.25 A
